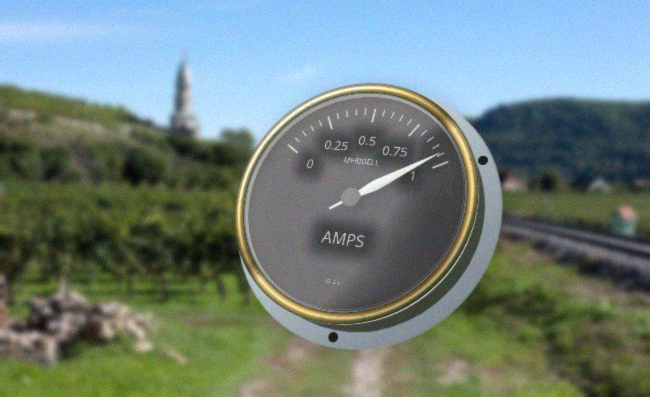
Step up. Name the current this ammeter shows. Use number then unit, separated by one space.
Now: 0.95 A
